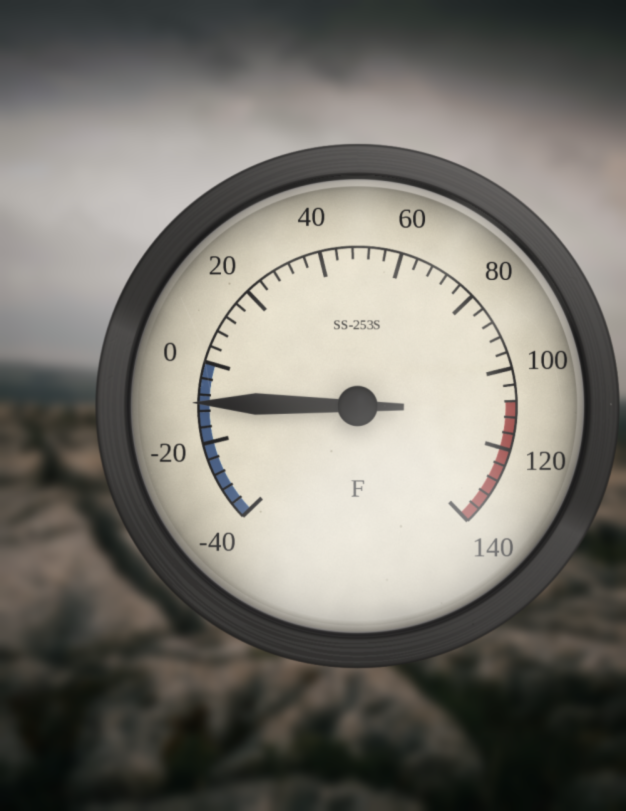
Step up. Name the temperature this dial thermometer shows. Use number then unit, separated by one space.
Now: -10 °F
